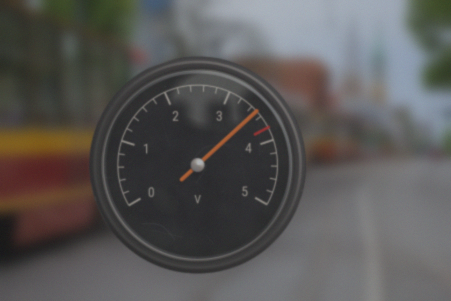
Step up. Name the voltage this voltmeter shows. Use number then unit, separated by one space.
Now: 3.5 V
